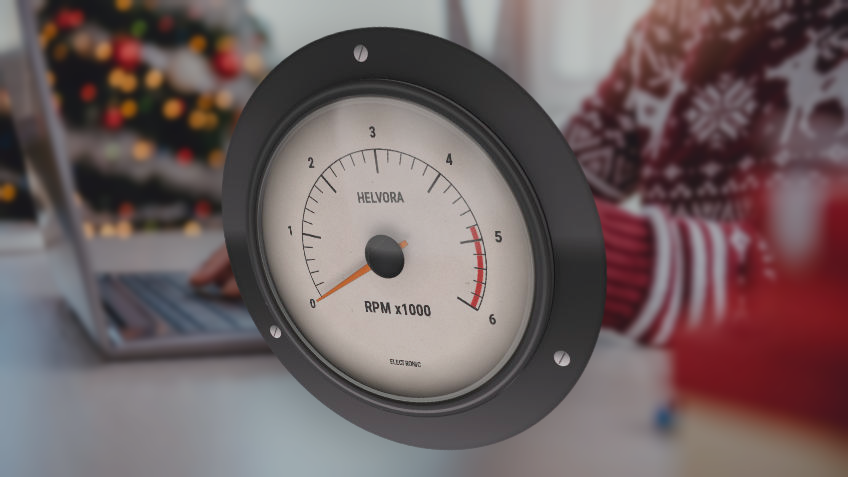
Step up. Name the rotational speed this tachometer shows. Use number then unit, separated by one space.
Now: 0 rpm
